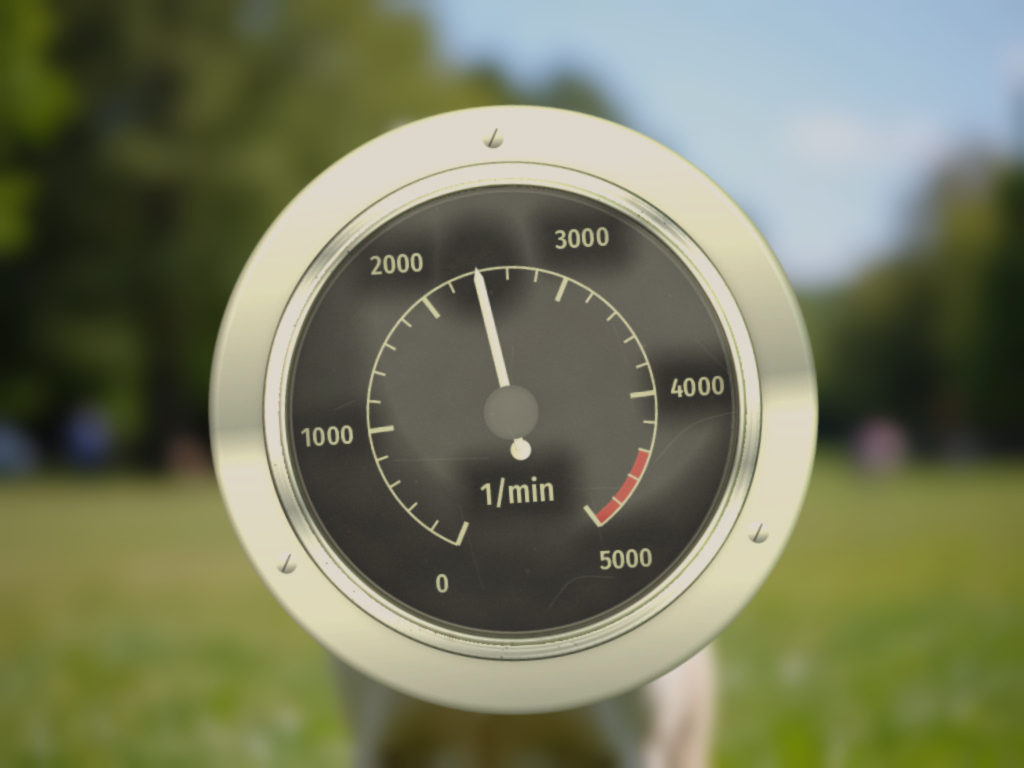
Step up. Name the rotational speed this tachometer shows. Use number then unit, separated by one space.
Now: 2400 rpm
